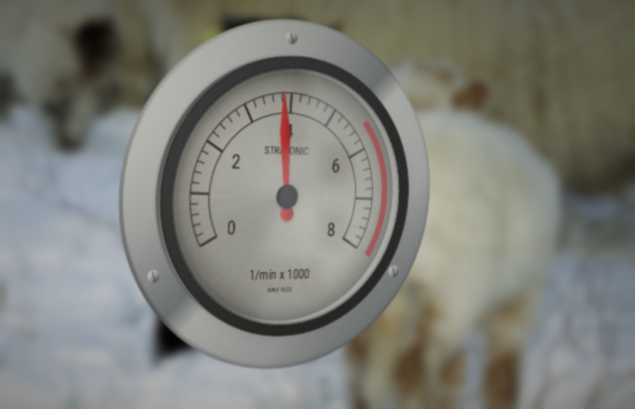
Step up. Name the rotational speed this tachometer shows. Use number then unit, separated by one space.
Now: 3800 rpm
